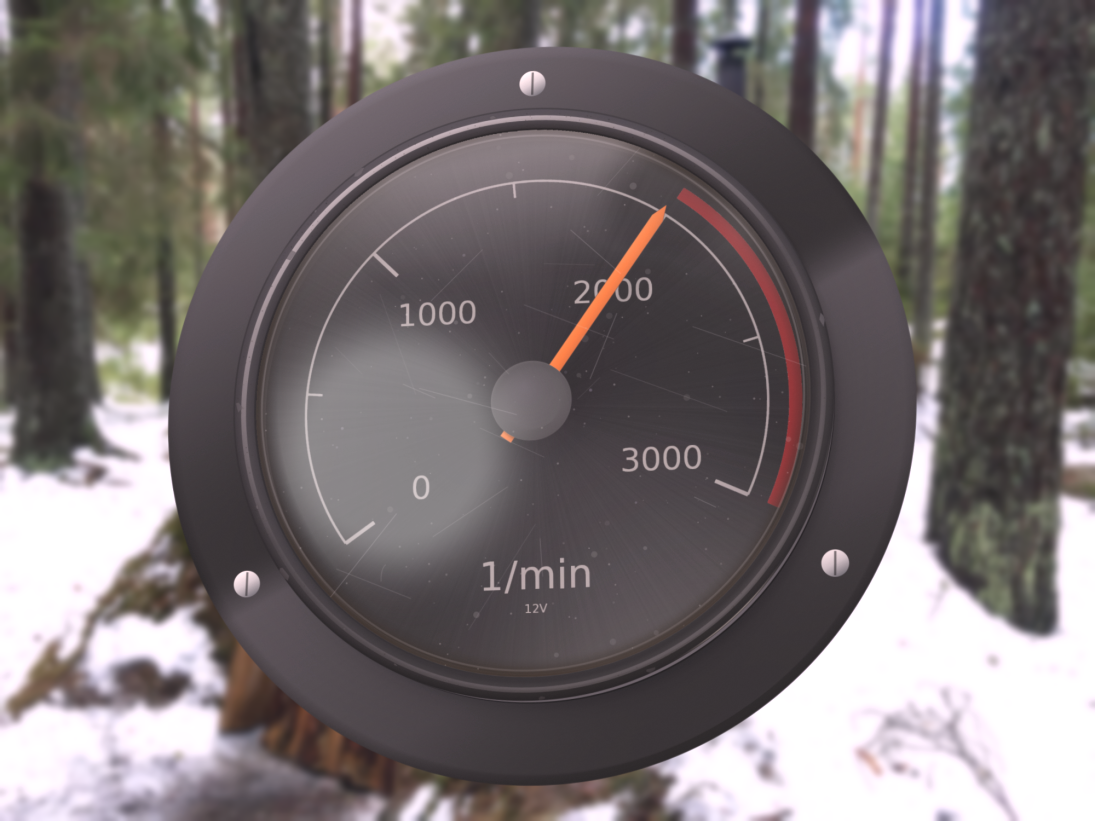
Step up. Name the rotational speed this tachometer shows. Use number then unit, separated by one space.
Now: 2000 rpm
